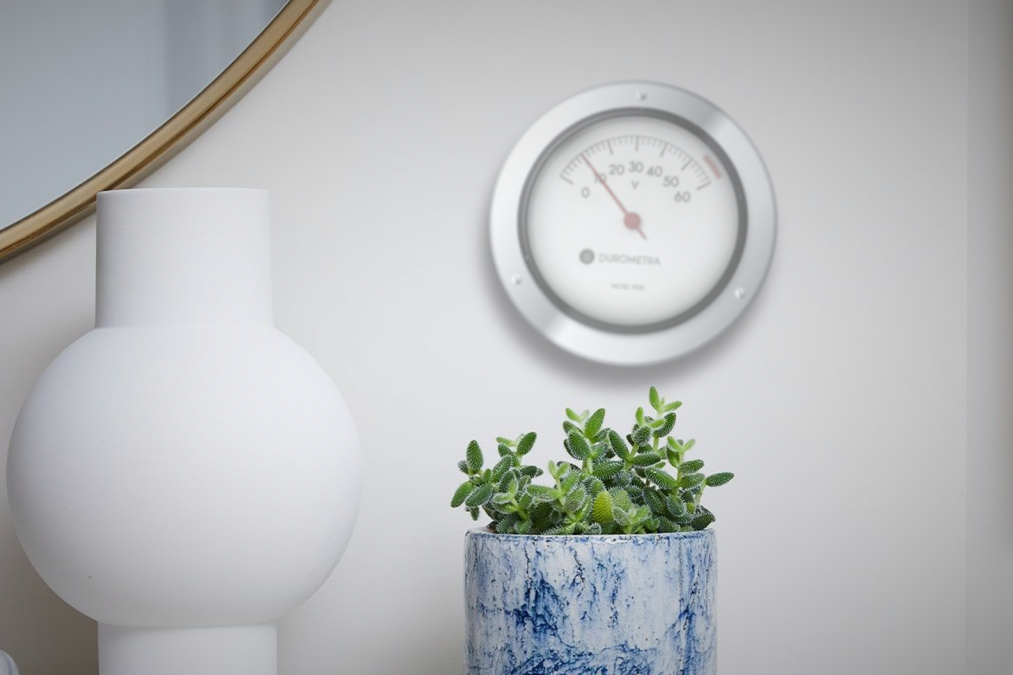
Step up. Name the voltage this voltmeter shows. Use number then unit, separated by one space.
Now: 10 V
